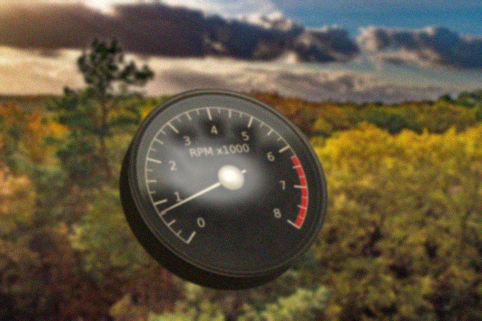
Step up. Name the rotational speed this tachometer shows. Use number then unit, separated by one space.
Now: 750 rpm
